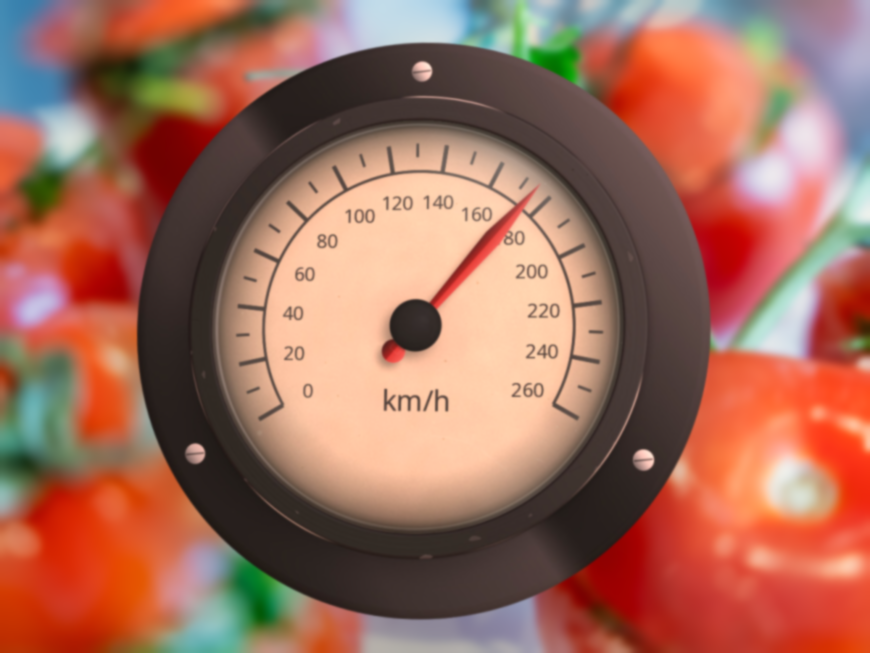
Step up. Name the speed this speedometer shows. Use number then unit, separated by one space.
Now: 175 km/h
